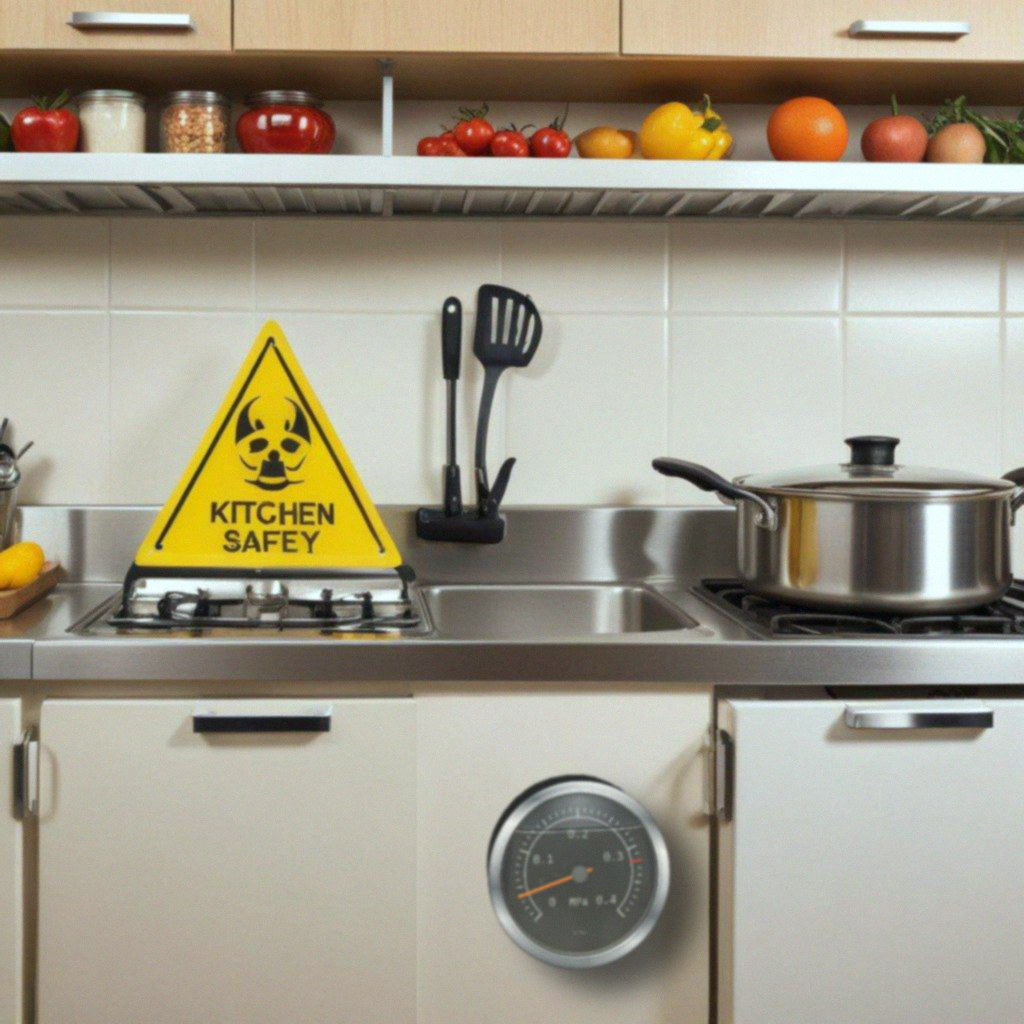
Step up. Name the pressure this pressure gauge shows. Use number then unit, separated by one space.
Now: 0.04 MPa
